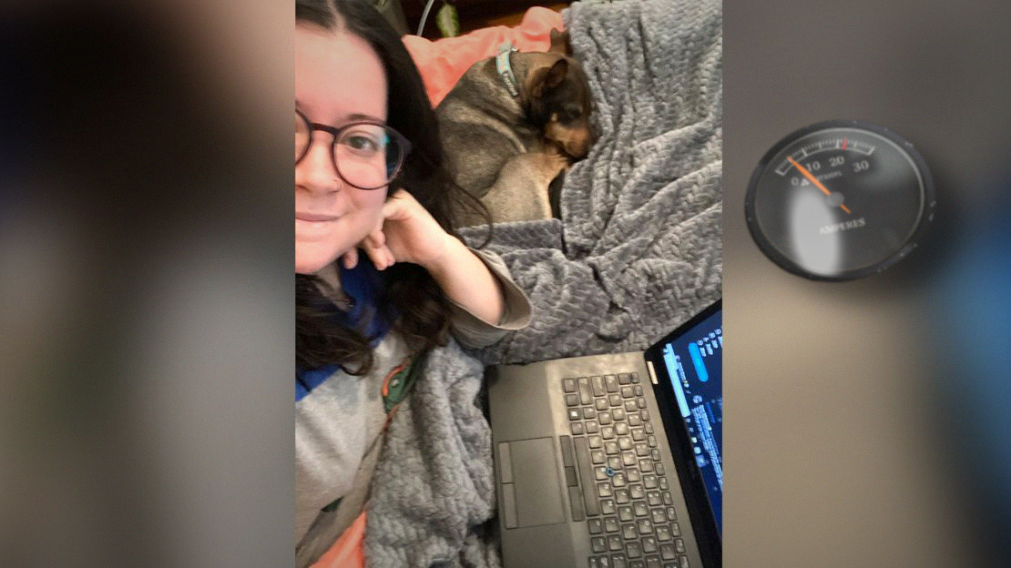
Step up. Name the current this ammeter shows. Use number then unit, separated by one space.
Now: 5 A
